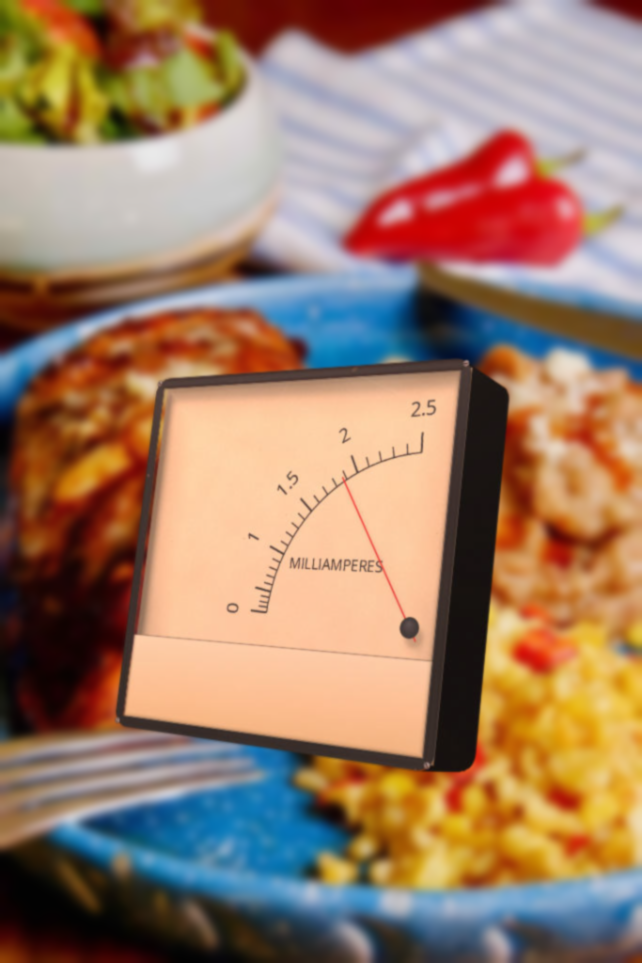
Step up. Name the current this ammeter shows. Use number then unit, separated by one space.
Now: 1.9 mA
